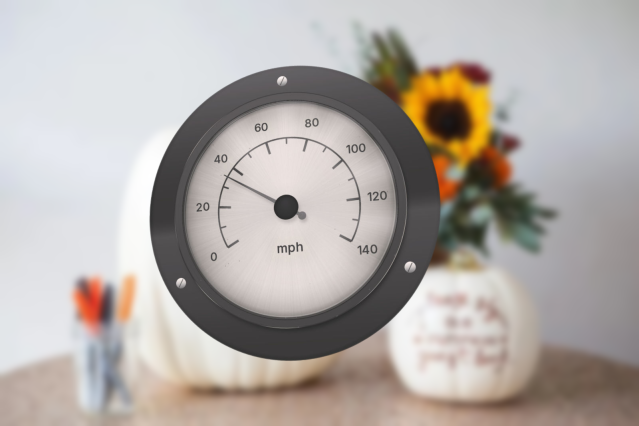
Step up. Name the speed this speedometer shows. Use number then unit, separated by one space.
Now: 35 mph
